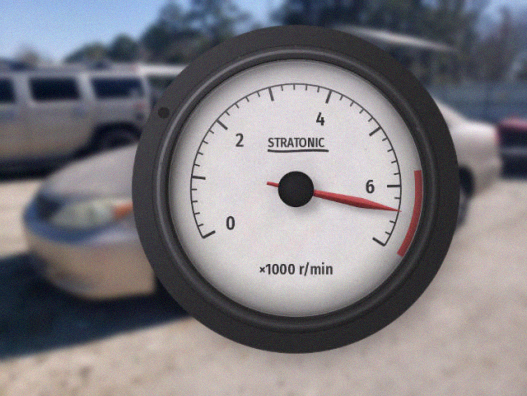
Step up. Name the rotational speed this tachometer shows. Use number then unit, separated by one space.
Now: 6400 rpm
